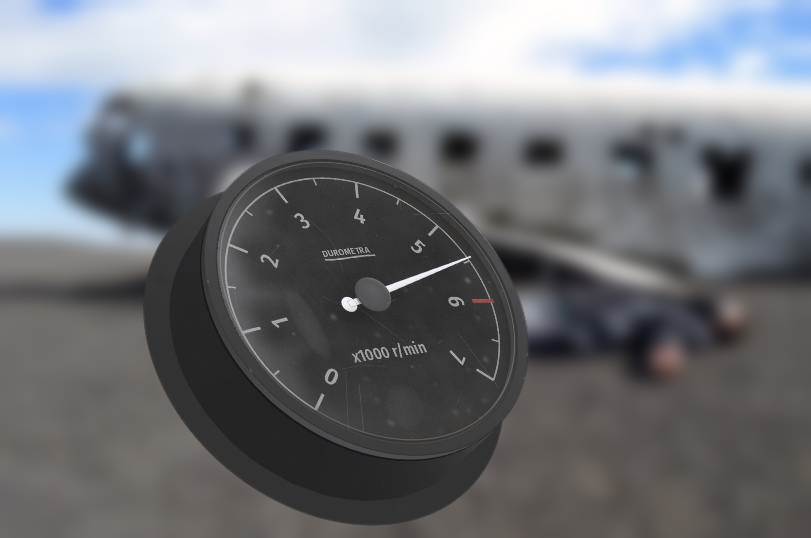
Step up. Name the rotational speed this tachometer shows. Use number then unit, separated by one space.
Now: 5500 rpm
